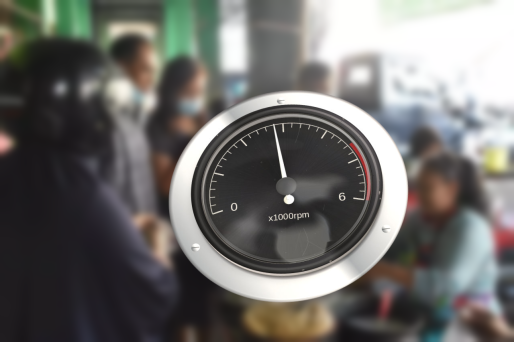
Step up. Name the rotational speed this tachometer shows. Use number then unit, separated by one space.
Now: 2800 rpm
